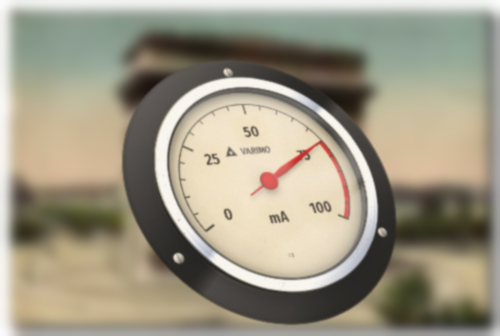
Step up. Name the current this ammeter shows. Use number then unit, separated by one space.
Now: 75 mA
